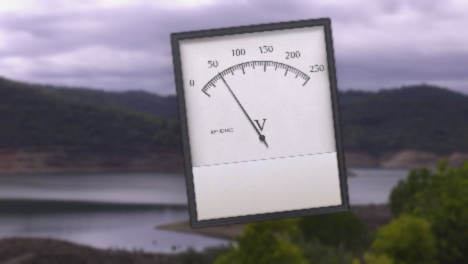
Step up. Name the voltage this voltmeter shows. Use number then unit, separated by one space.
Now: 50 V
